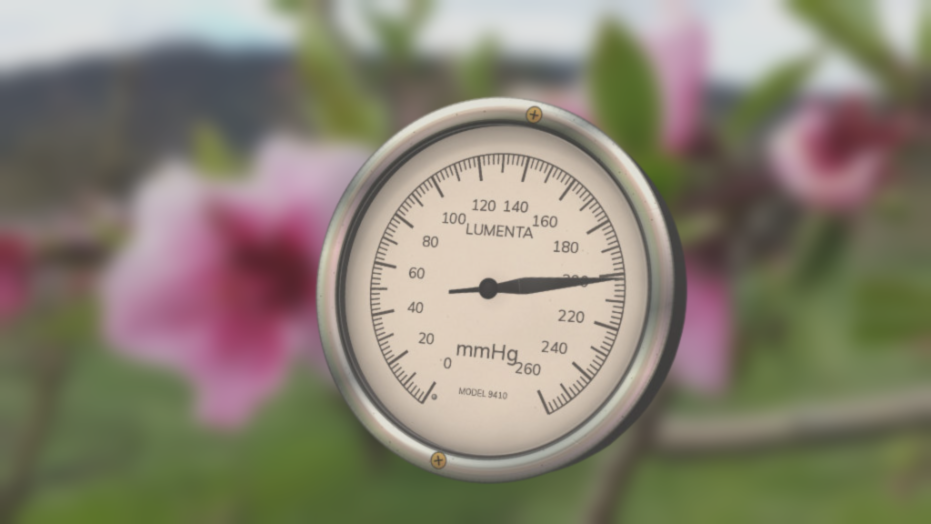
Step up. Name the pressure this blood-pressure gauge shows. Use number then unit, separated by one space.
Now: 202 mmHg
